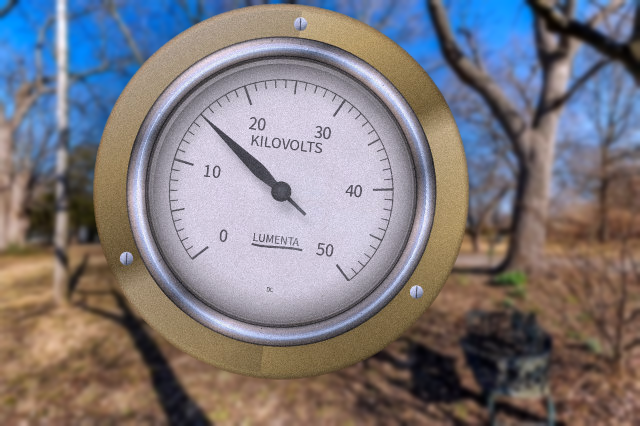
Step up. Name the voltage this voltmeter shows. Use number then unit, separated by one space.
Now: 15 kV
